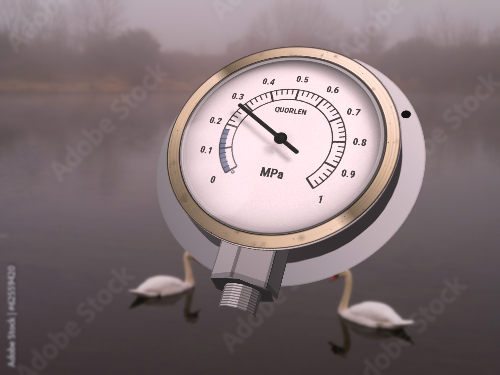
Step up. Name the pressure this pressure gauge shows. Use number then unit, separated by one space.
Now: 0.28 MPa
